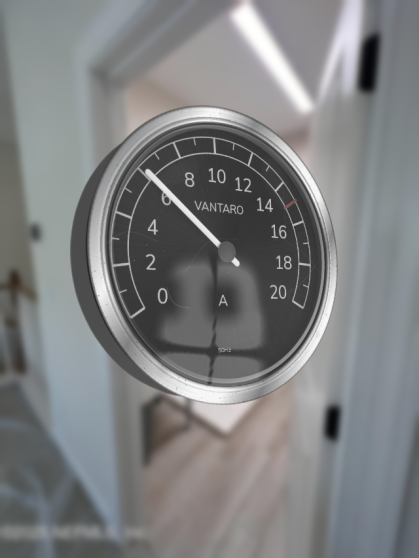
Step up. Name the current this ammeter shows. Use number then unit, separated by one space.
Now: 6 A
